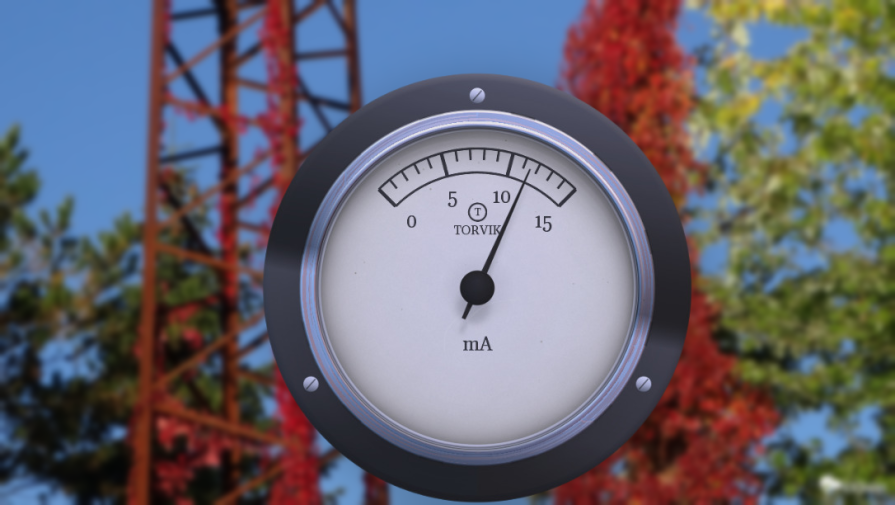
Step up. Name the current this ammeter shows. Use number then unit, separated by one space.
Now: 11.5 mA
